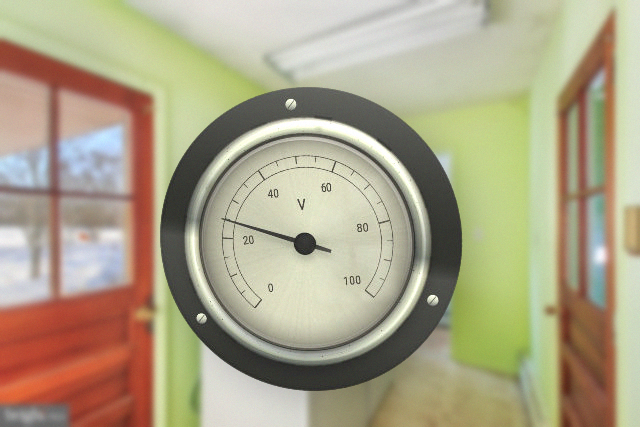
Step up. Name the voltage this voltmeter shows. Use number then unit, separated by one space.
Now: 25 V
